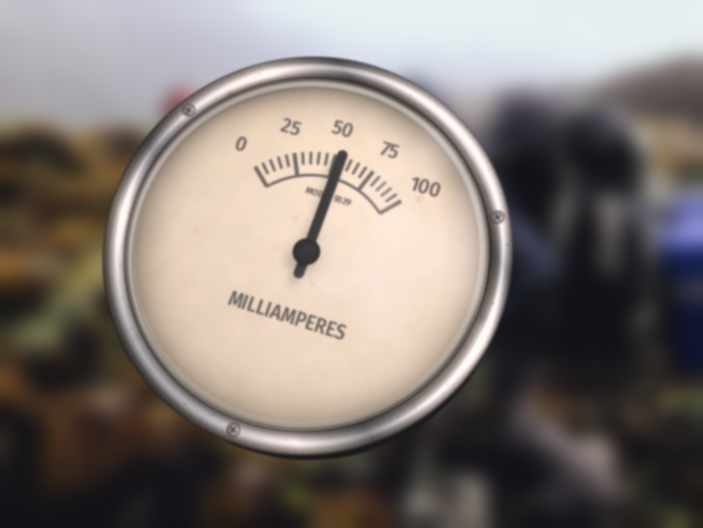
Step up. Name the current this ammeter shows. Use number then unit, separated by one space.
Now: 55 mA
